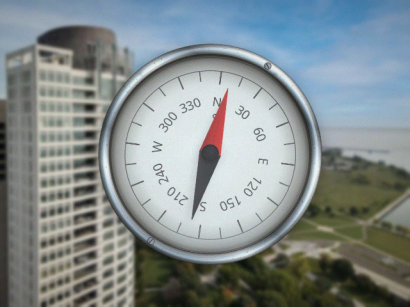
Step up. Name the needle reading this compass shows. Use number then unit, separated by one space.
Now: 7.5 °
